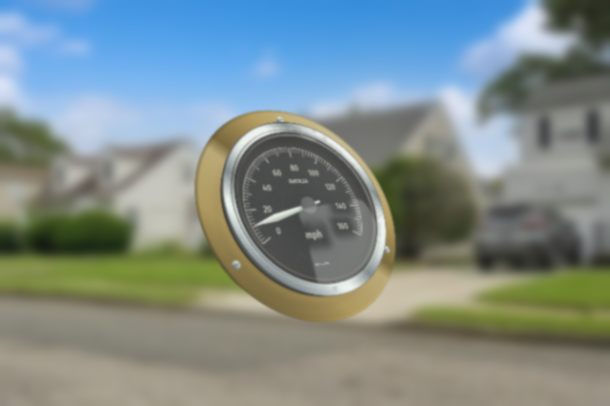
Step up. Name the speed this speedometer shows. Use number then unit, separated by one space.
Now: 10 mph
